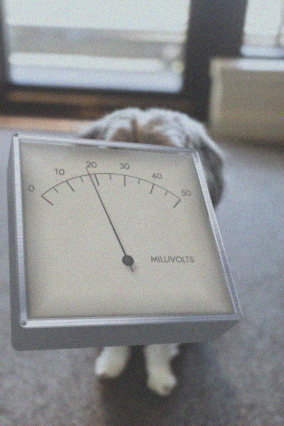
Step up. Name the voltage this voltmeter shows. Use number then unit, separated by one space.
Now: 17.5 mV
